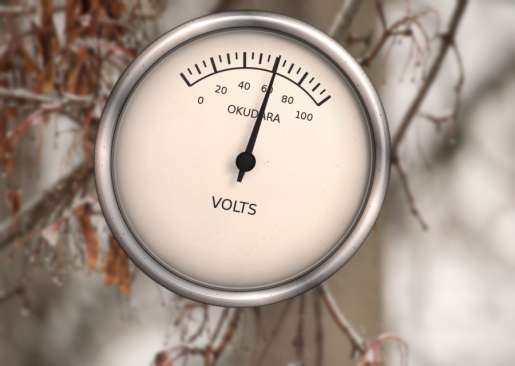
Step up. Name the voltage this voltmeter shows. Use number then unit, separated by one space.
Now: 60 V
